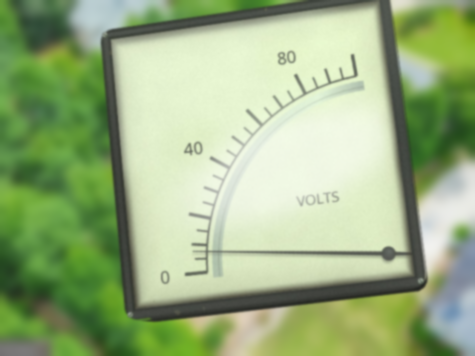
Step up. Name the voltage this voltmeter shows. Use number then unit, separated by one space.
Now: 7.5 V
